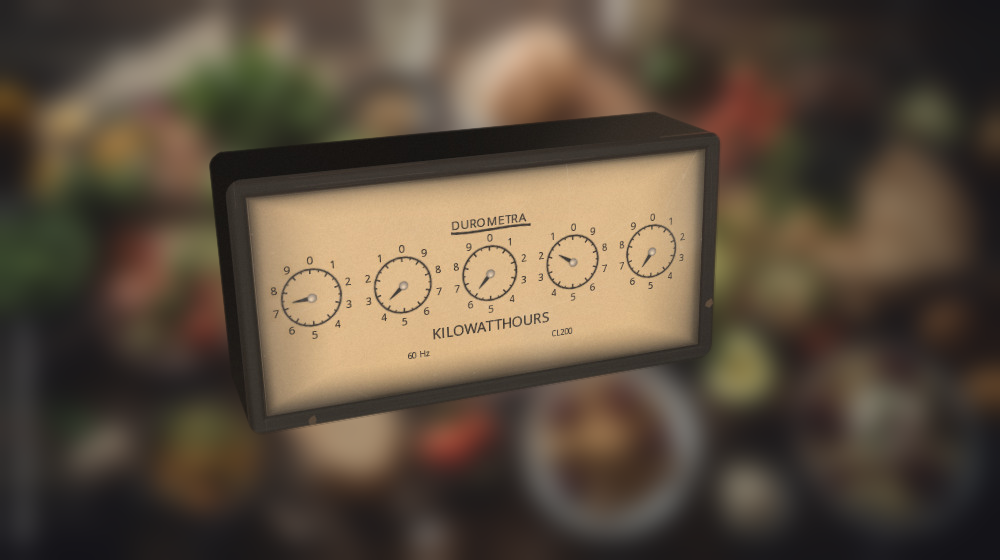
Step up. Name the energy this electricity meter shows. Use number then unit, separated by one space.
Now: 73616 kWh
